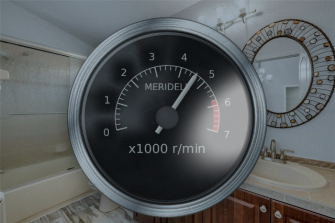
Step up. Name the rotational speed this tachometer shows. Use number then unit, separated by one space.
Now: 4600 rpm
